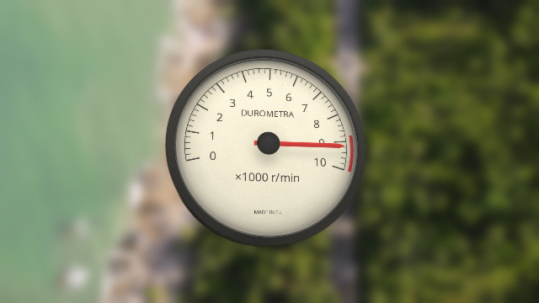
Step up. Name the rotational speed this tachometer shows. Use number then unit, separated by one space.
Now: 9200 rpm
